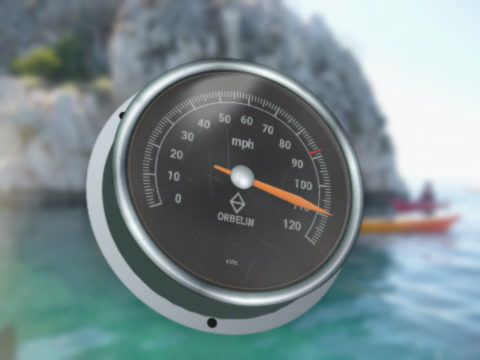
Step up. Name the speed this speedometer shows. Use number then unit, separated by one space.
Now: 110 mph
